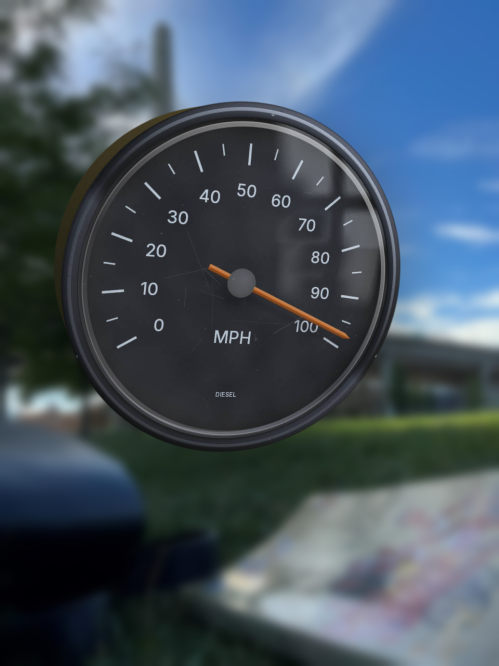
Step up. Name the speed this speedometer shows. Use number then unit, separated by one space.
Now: 97.5 mph
